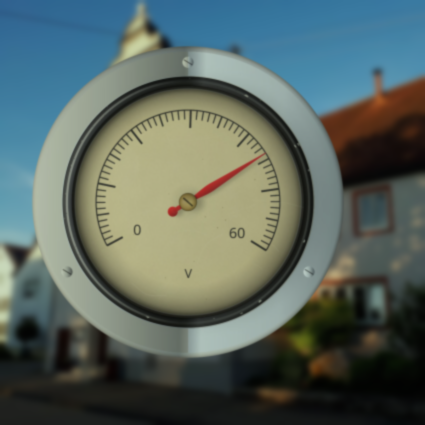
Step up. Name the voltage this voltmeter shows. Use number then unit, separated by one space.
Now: 44 V
